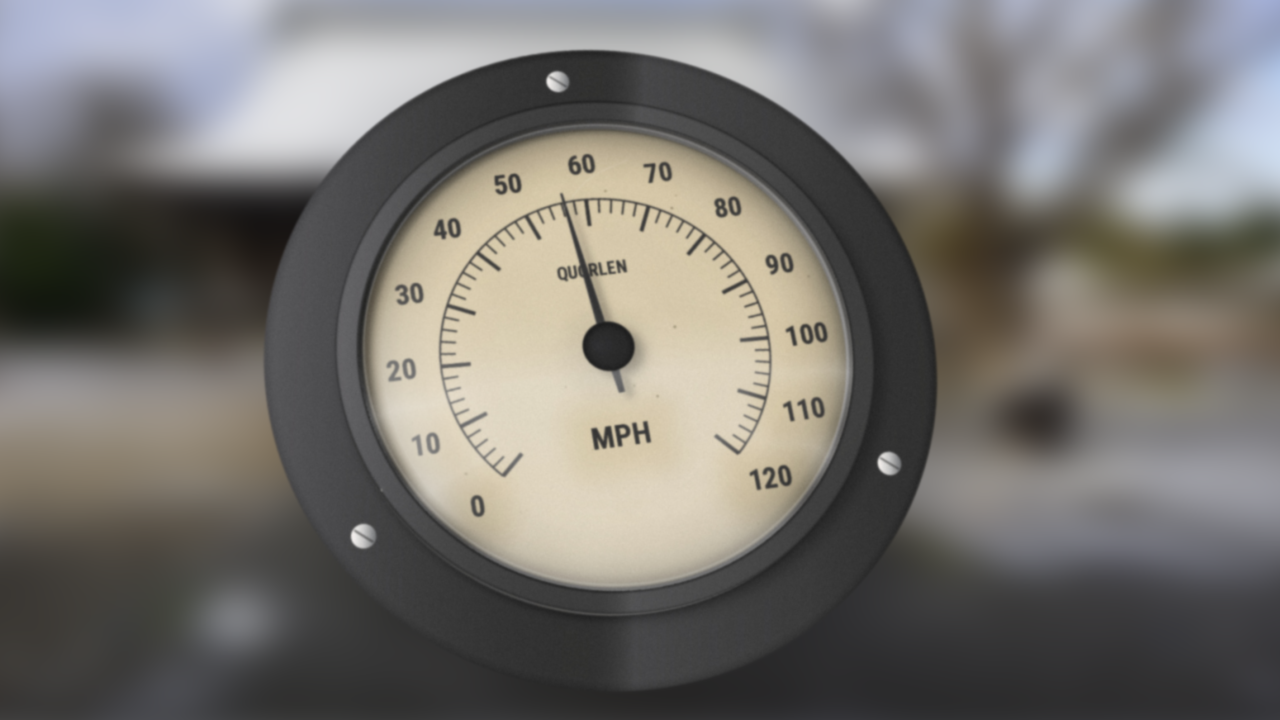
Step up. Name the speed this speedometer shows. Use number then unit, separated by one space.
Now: 56 mph
